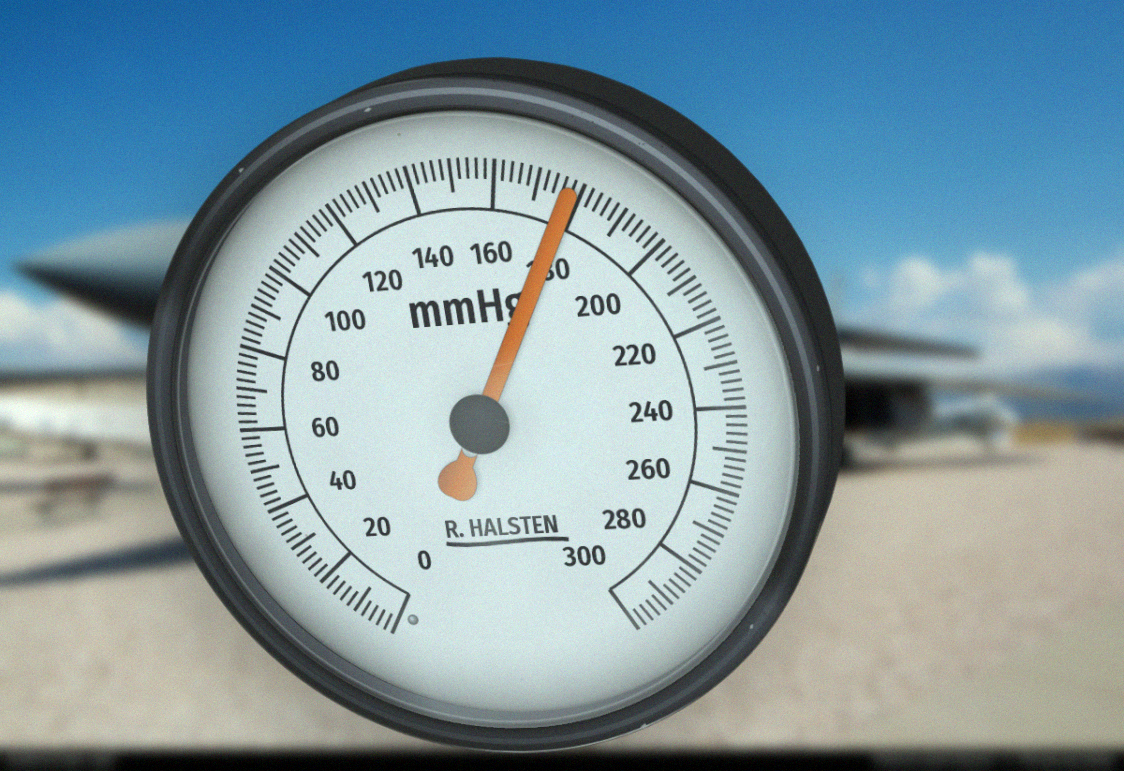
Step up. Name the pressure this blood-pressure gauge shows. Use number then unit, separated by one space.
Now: 178 mmHg
